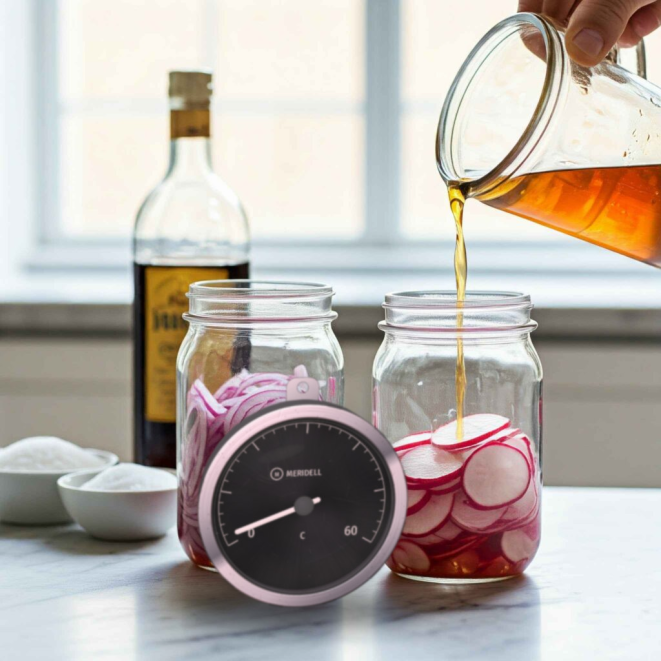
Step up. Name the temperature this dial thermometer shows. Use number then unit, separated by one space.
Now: 2 °C
